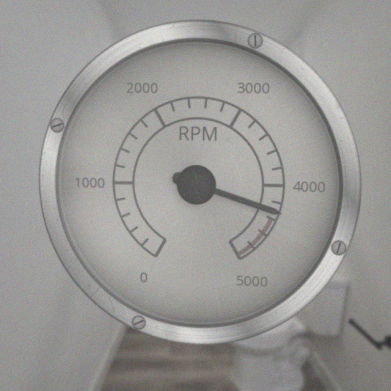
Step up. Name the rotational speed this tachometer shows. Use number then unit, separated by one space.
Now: 4300 rpm
